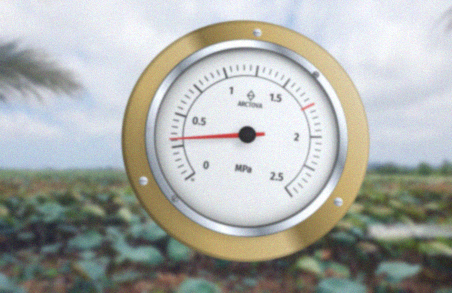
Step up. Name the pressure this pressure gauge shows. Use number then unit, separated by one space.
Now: 0.3 MPa
